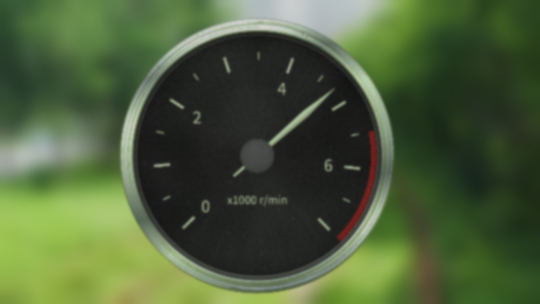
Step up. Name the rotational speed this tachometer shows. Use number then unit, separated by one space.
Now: 4750 rpm
